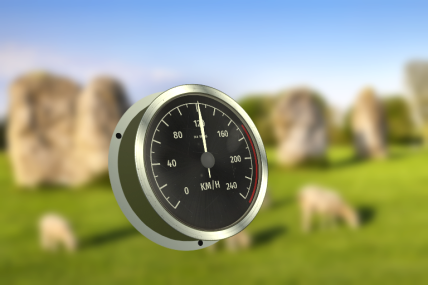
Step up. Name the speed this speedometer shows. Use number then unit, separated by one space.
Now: 120 km/h
